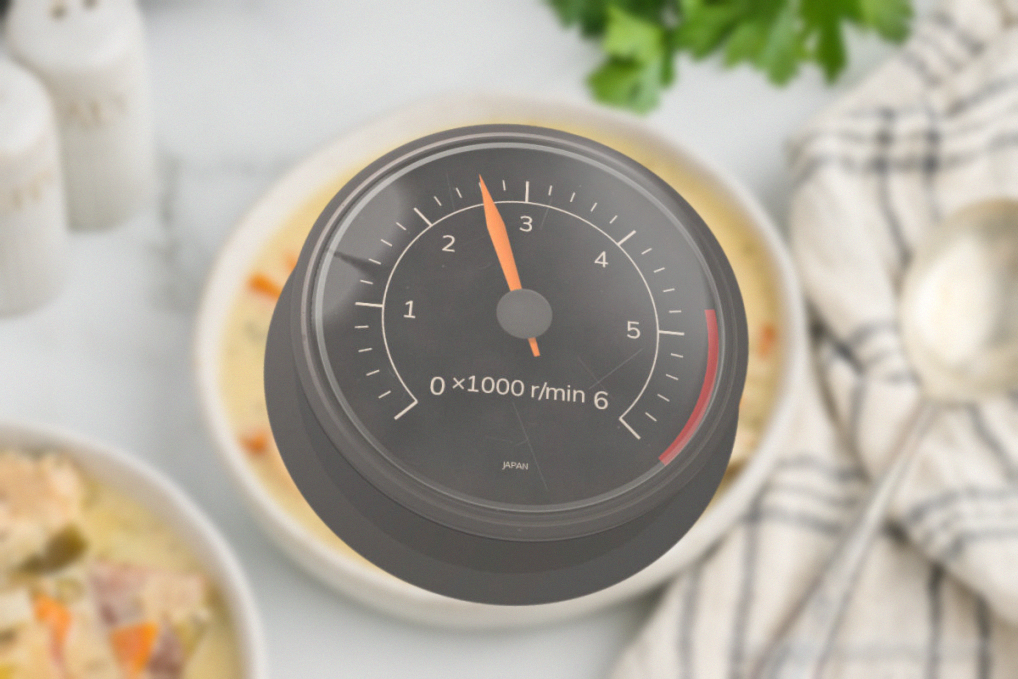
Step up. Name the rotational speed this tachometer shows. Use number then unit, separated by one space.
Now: 2600 rpm
